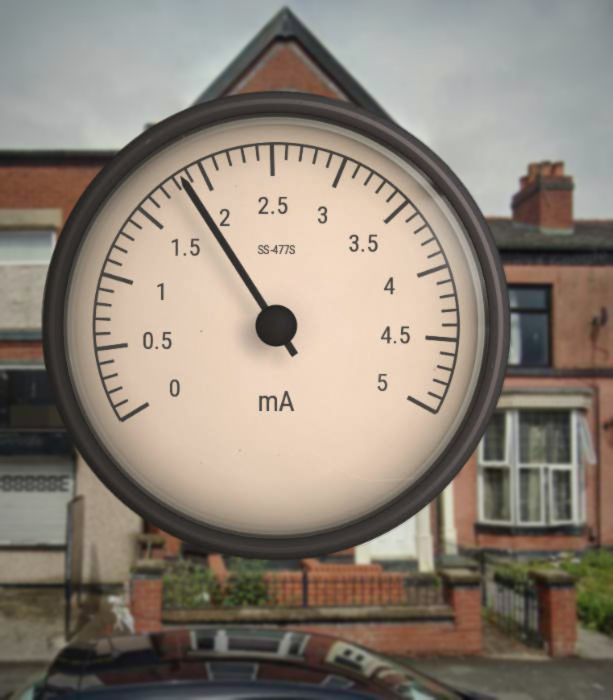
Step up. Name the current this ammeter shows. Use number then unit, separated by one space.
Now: 1.85 mA
